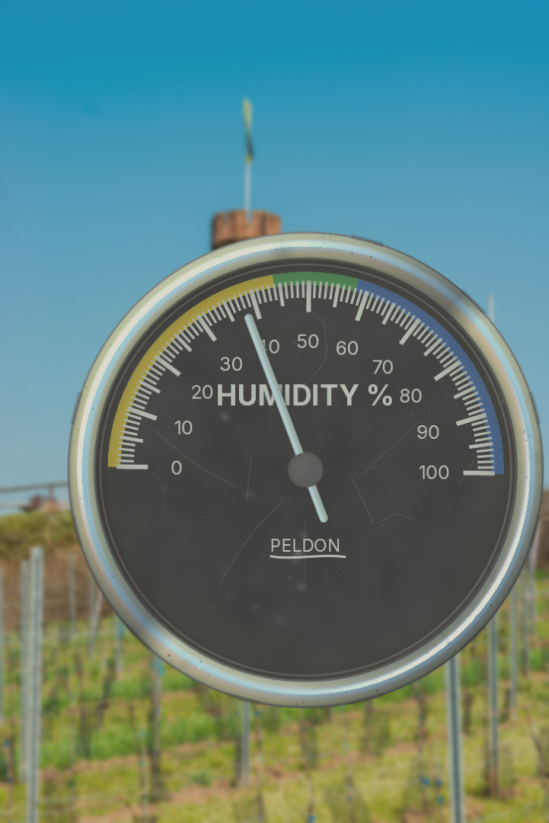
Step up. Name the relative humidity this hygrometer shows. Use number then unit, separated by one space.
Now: 38 %
